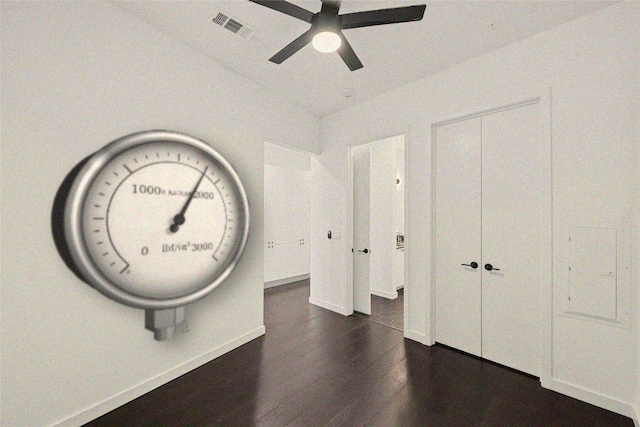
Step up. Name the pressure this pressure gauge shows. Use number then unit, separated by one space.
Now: 1800 psi
